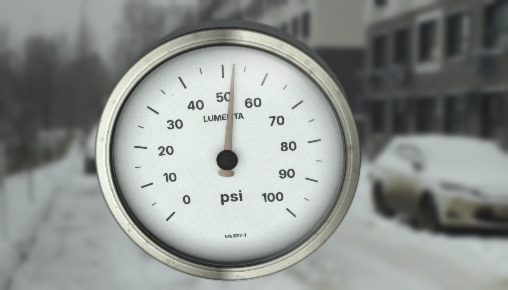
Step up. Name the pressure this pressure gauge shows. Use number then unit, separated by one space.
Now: 52.5 psi
